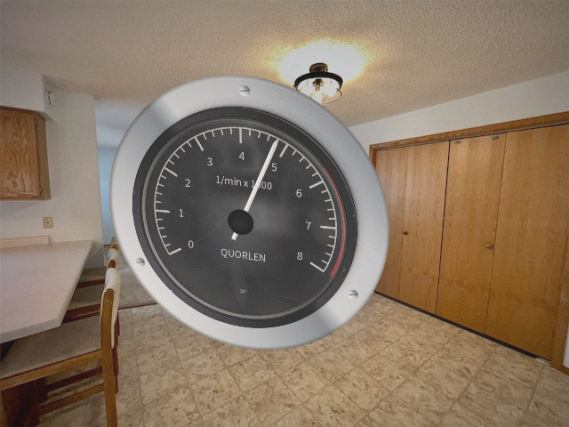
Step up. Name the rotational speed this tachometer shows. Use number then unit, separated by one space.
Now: 4800 rpm
